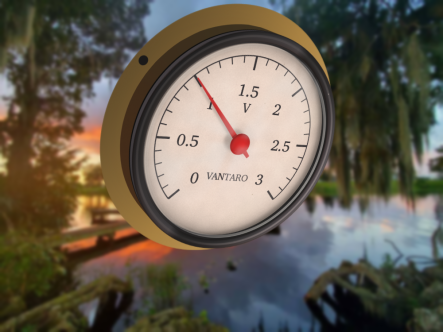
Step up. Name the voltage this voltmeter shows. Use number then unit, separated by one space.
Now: 1 V
